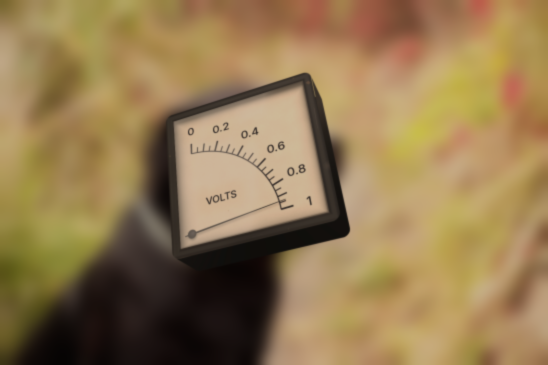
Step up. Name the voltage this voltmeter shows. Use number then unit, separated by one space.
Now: 0.95 V
